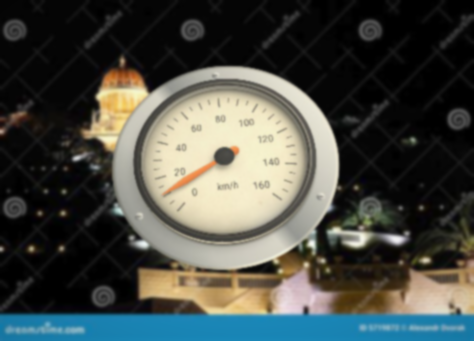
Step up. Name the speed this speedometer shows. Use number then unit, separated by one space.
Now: 10 km/h
